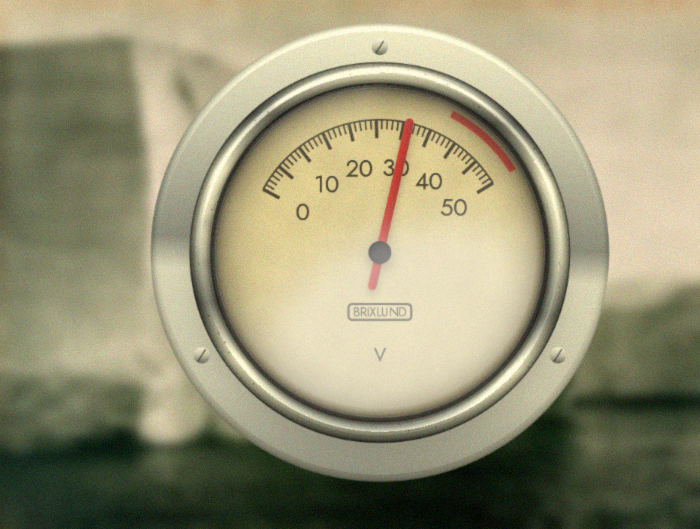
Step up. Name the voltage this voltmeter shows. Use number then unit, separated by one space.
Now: 31 V
